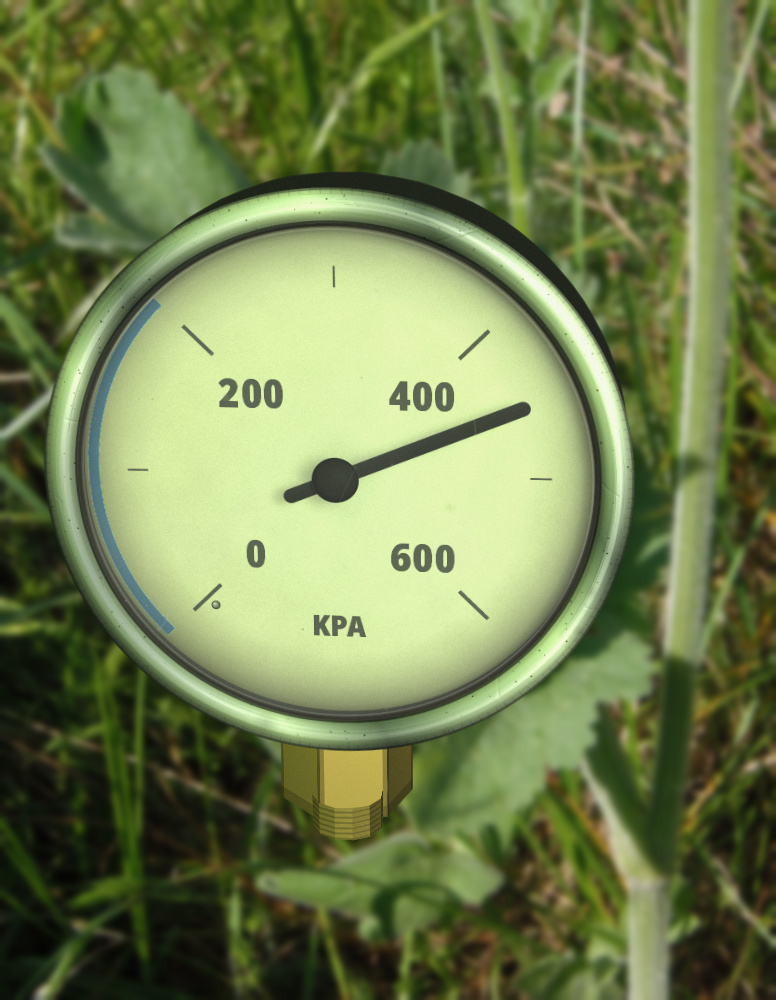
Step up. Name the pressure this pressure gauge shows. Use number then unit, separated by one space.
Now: 450 kPa
